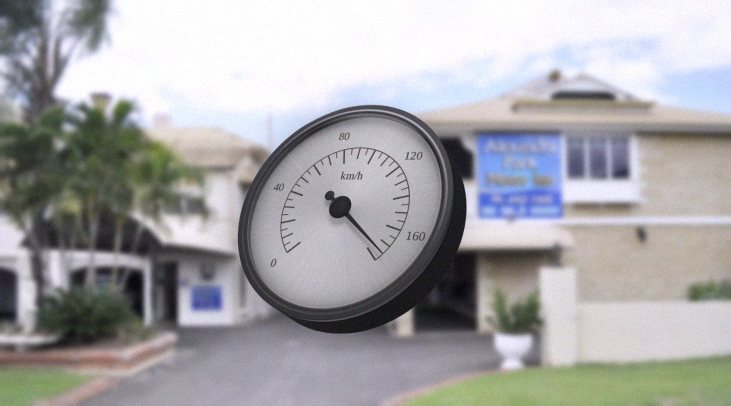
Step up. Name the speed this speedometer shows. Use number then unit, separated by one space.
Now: 175 km/h
